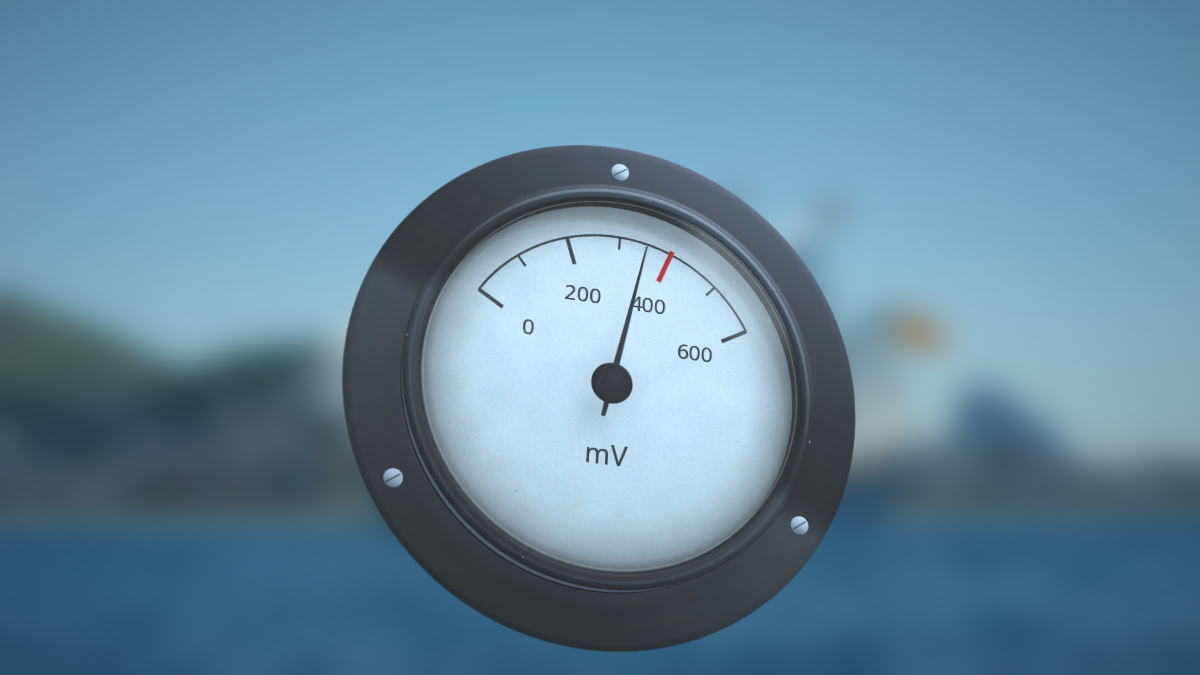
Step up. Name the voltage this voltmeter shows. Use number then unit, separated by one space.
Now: 350 mV
